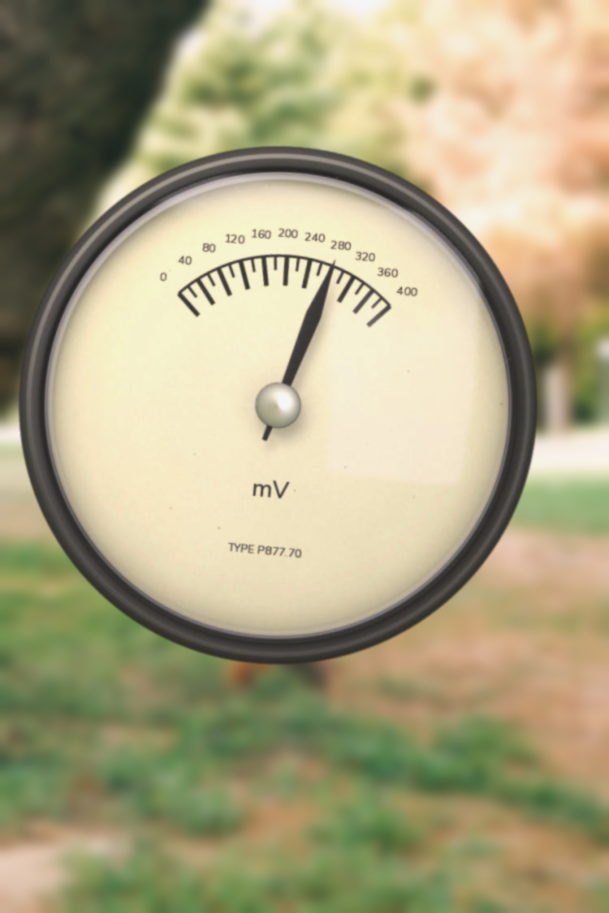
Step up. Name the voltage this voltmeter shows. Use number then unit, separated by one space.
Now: 280 mV
